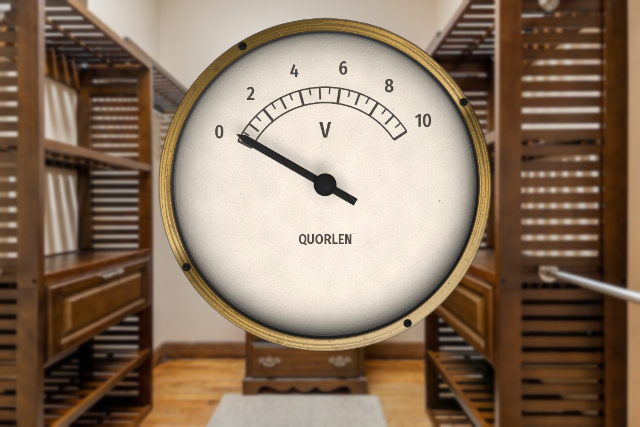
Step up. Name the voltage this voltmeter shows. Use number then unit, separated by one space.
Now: 0.25 V
